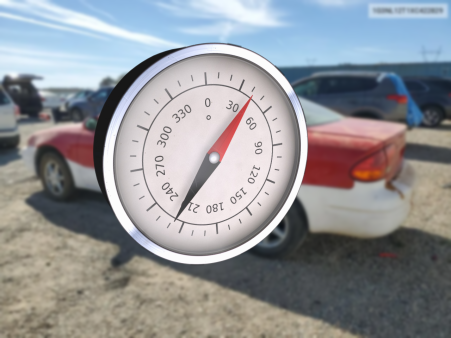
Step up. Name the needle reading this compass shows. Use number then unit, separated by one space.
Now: 40 °
